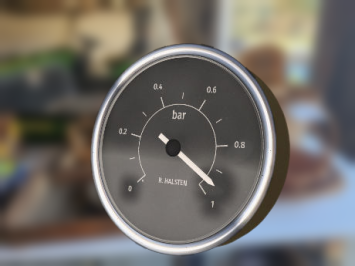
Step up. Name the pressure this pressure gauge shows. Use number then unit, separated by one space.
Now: 0.95 bar
